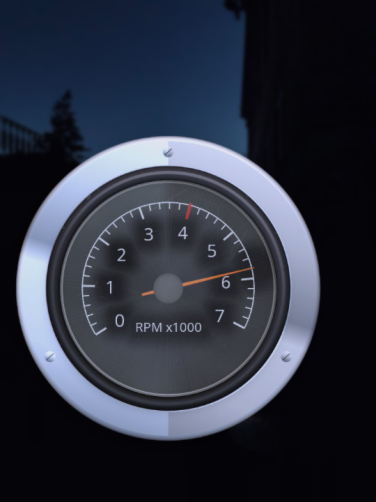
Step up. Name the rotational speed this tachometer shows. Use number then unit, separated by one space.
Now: 5800 rpm
